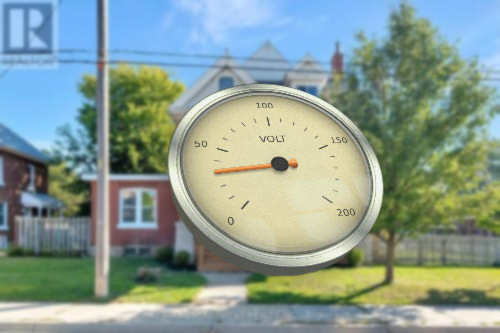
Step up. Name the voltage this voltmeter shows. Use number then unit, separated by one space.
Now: 30 V
